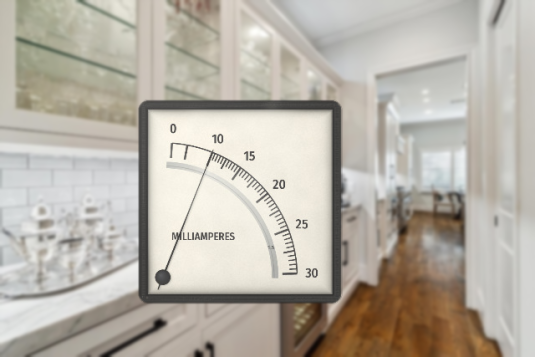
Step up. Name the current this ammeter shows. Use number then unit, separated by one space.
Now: 10 mA
